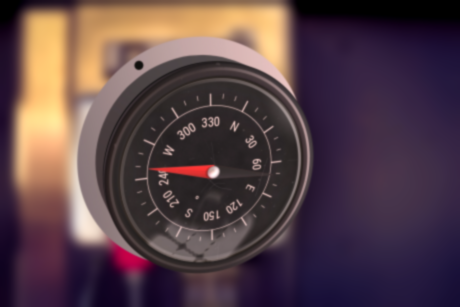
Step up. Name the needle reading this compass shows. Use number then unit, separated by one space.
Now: 250 °
